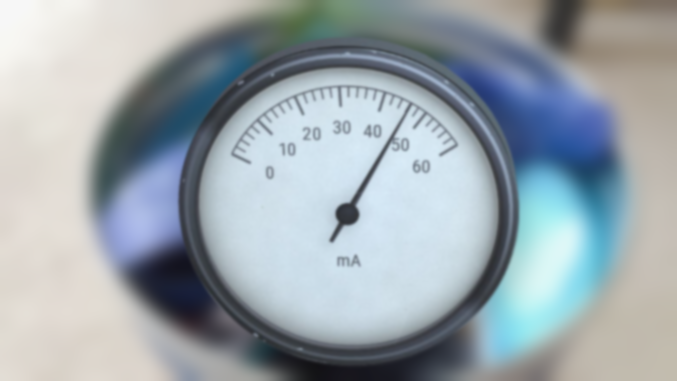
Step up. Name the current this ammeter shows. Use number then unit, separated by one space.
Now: 46 mA
